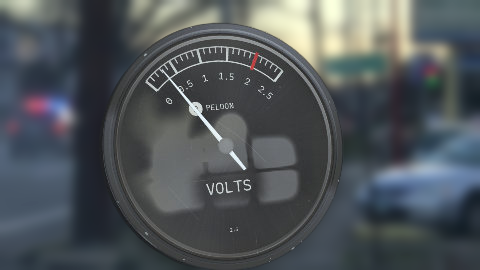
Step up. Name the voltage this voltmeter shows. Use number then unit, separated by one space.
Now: 0.3 V
